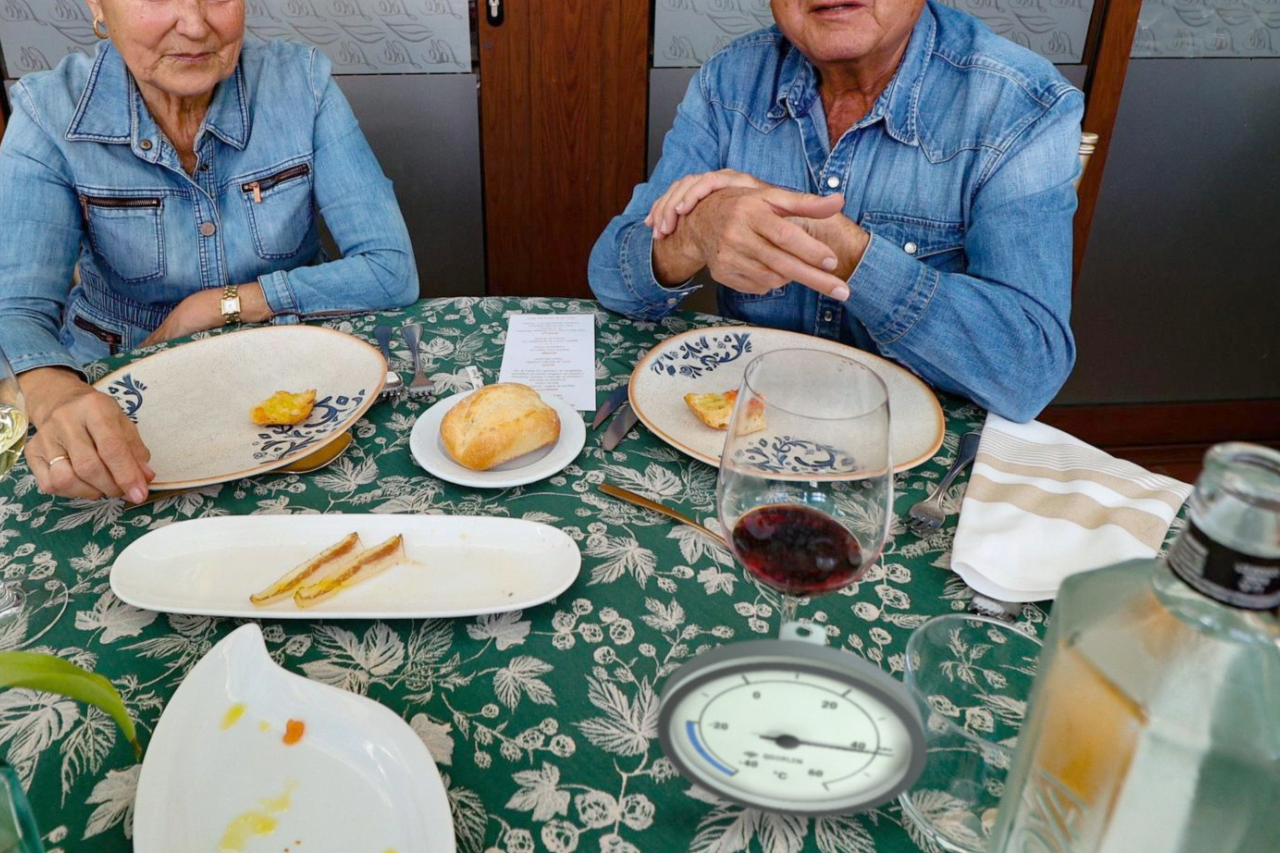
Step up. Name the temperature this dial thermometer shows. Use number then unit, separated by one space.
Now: 40 °C
